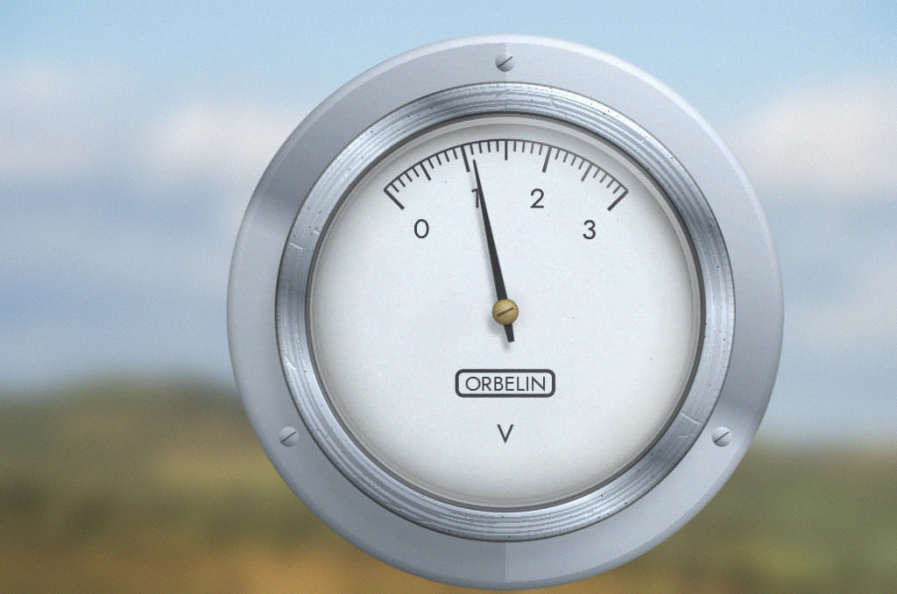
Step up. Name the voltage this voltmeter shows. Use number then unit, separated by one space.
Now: 1.1 V
